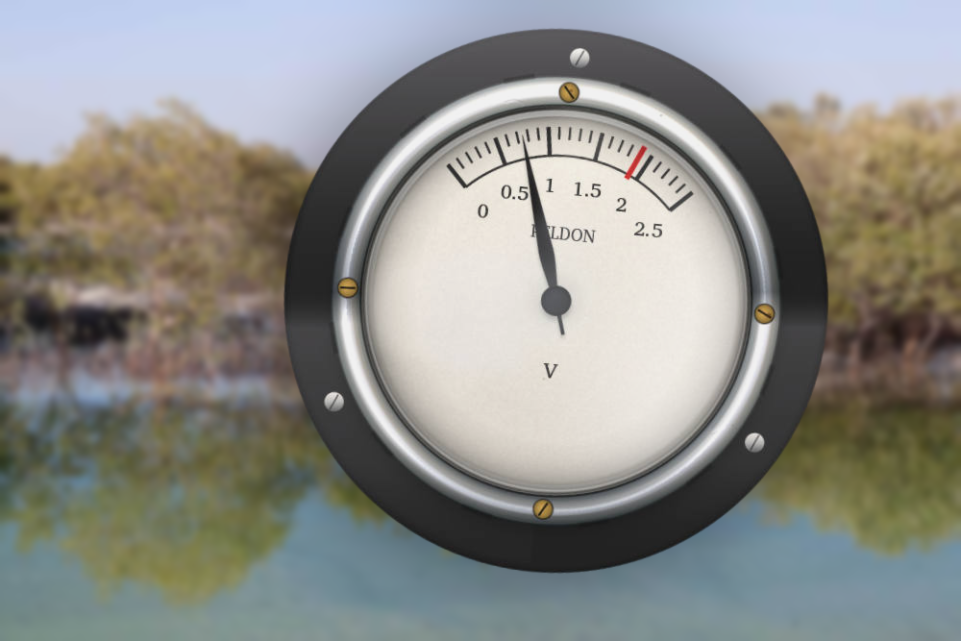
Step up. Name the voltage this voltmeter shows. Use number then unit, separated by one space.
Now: 0.75 V
